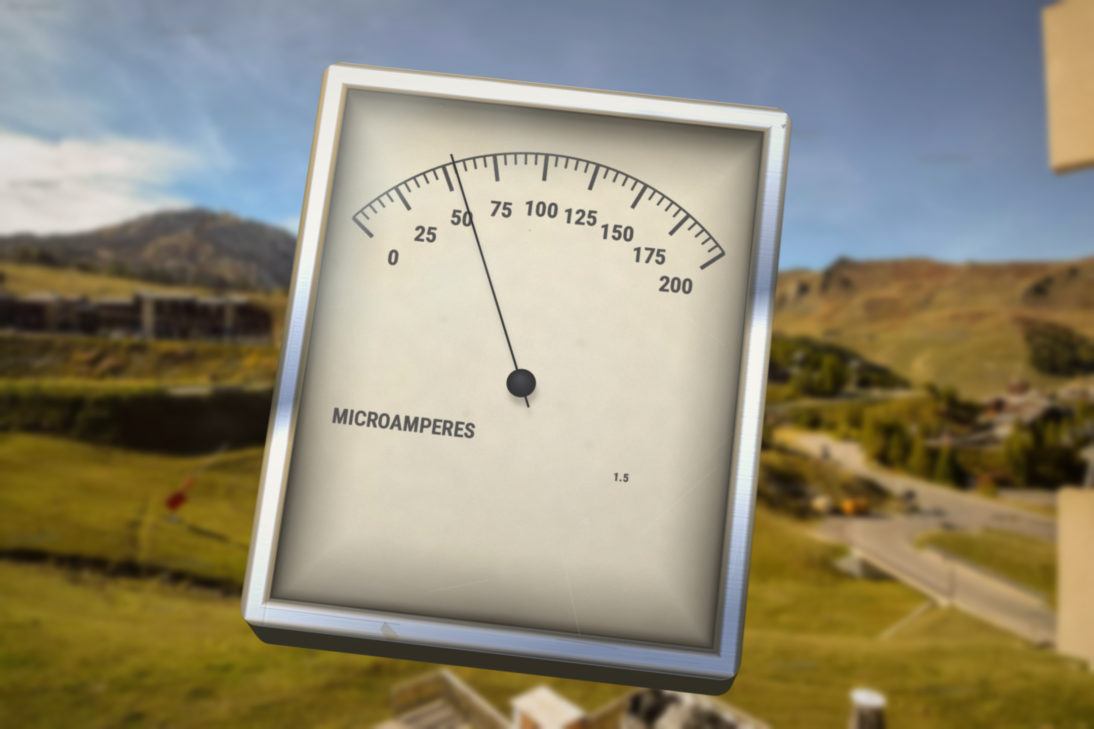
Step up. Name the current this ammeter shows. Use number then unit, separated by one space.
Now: 55 µA
